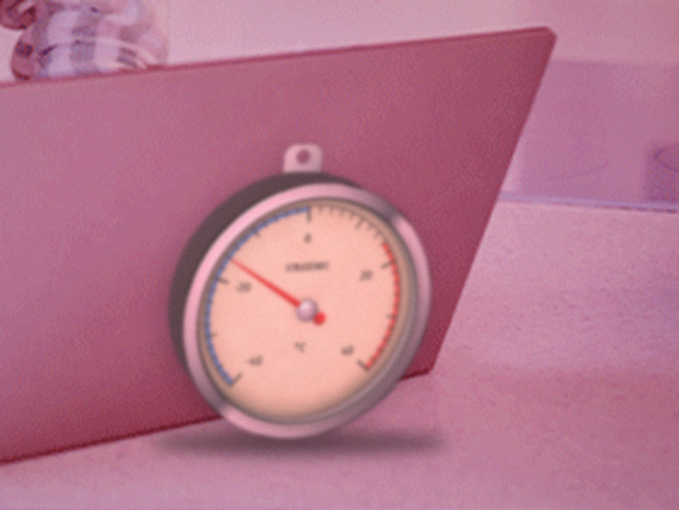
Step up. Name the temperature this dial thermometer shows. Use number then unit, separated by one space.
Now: -16 °C
